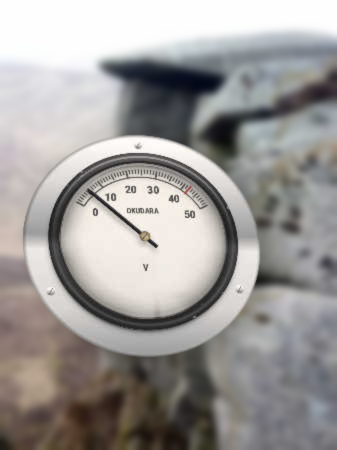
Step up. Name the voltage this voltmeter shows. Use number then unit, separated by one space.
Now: 5 V
